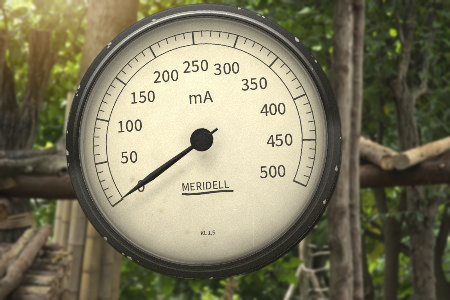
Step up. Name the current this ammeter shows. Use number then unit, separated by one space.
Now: 0 mA
